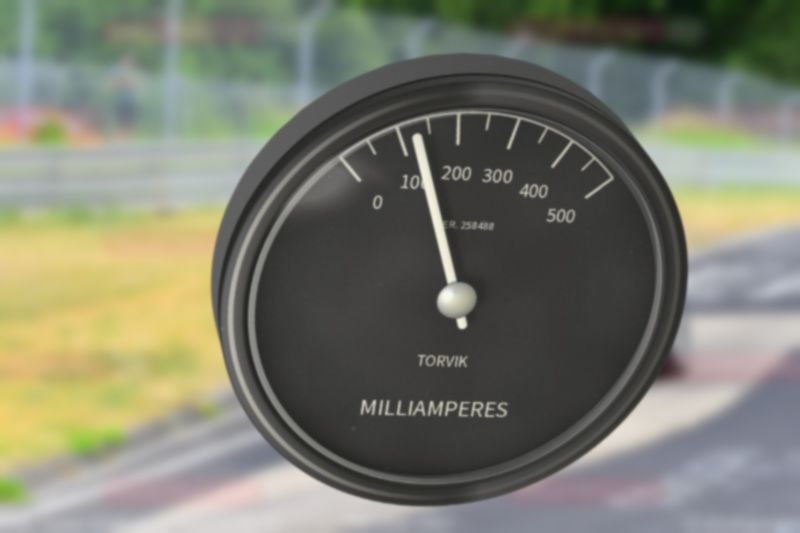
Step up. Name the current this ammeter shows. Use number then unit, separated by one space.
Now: 125 mA
